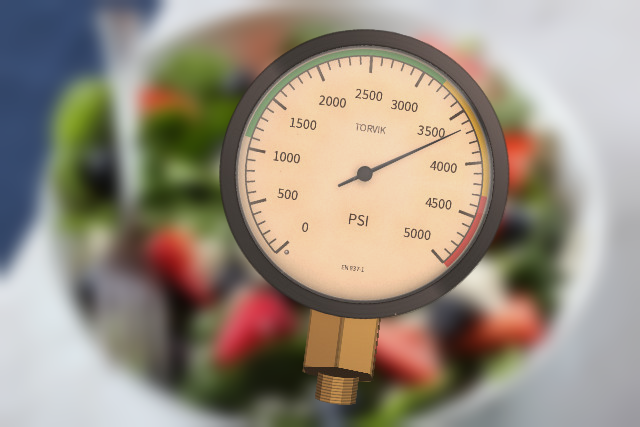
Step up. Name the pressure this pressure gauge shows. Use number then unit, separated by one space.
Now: 3650 psi
